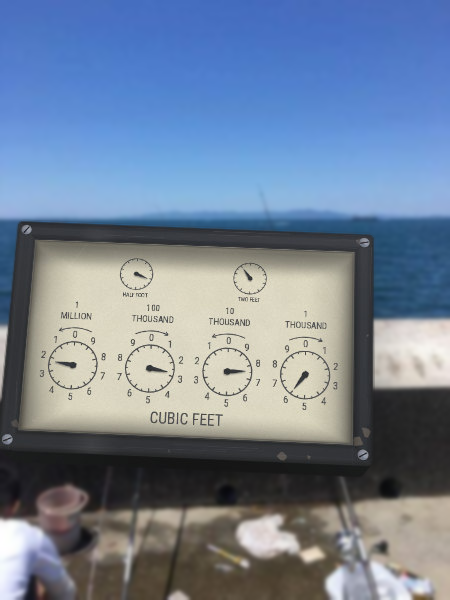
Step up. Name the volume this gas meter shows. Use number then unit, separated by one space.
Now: 227600 ft³
